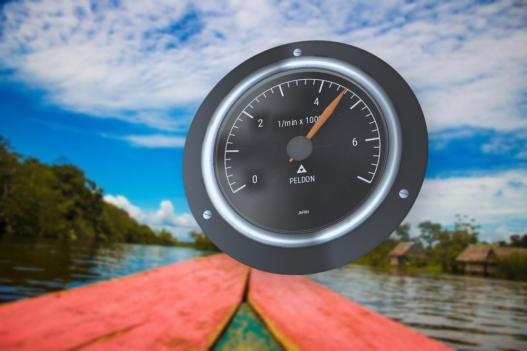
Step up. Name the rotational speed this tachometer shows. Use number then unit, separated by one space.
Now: 4600 rpm
